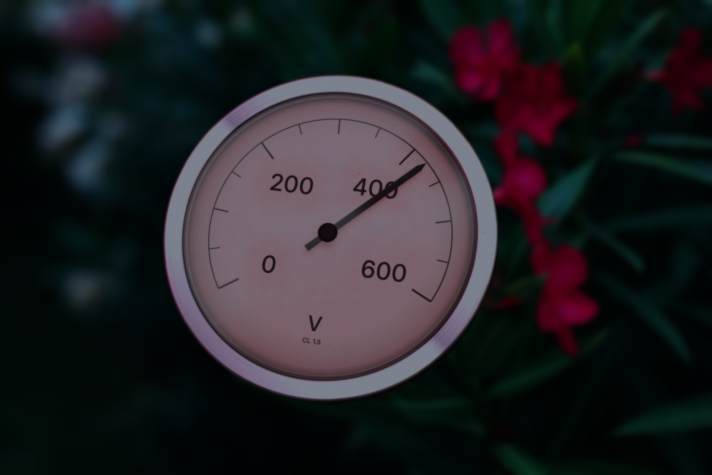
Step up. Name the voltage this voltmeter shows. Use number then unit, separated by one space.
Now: 425 V
